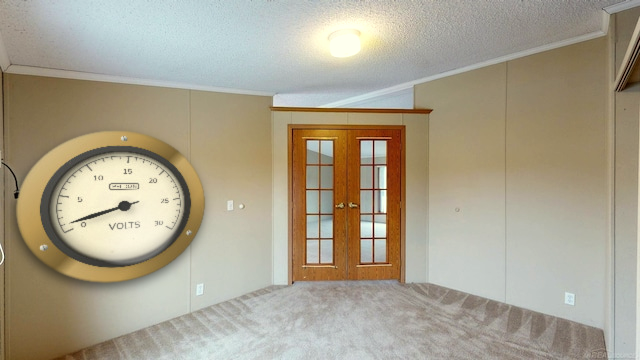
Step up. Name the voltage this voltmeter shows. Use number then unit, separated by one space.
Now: 1 V
